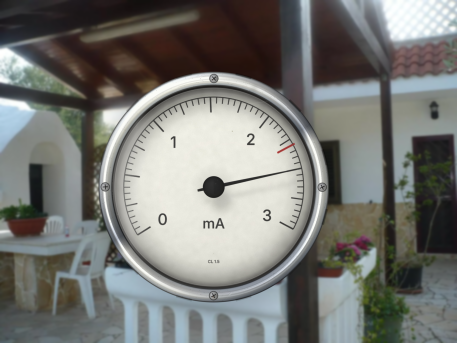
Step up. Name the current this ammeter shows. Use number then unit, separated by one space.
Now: 2.5 mA
